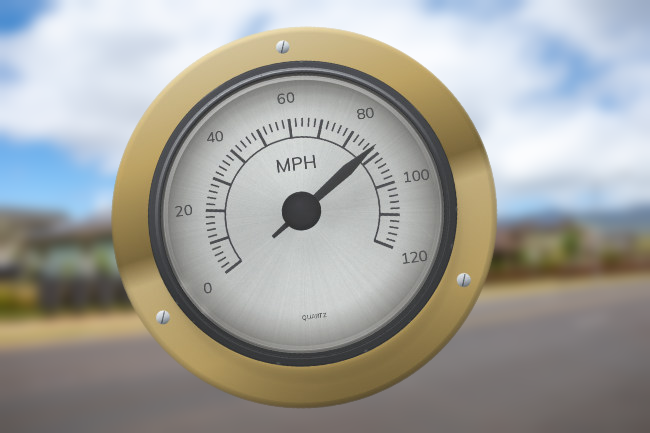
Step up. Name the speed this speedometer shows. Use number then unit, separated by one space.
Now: 88 mph
